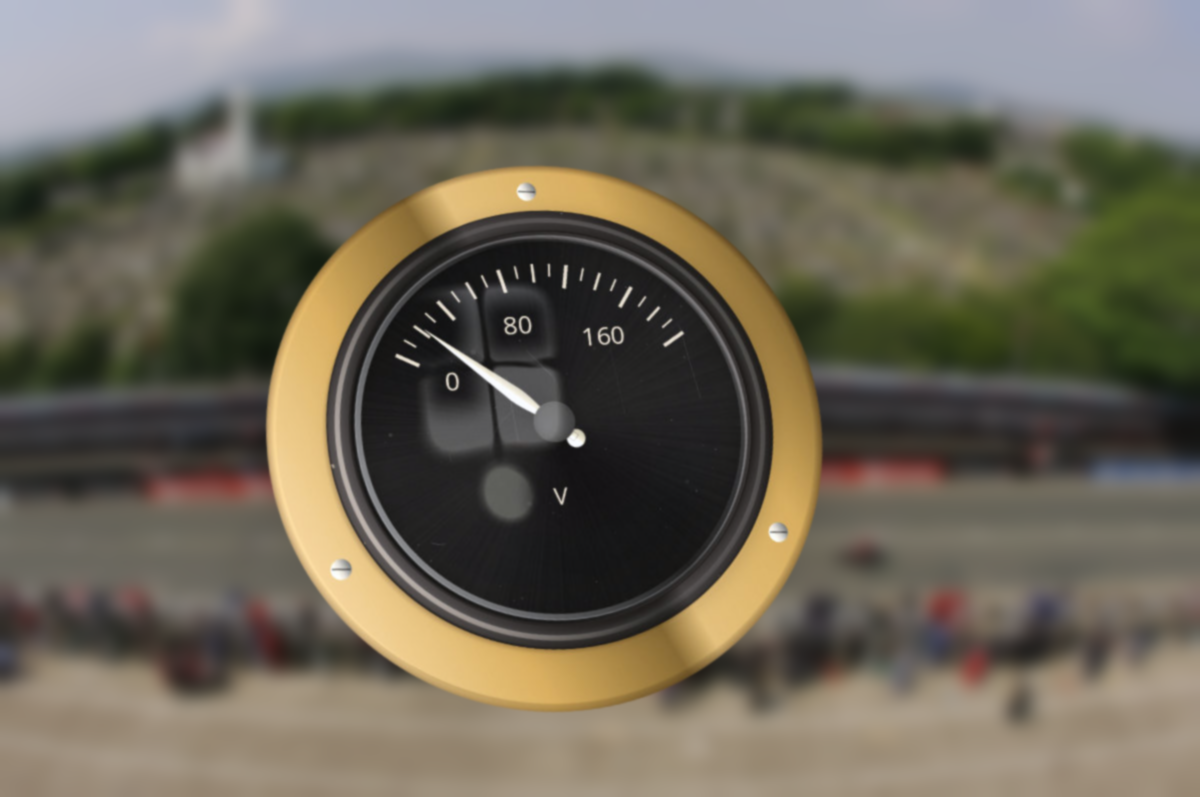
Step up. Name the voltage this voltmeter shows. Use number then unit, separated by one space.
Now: 20 V
